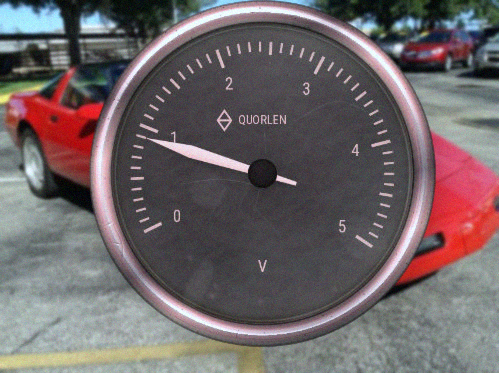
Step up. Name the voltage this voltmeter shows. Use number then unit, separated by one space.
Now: 0.9 V
